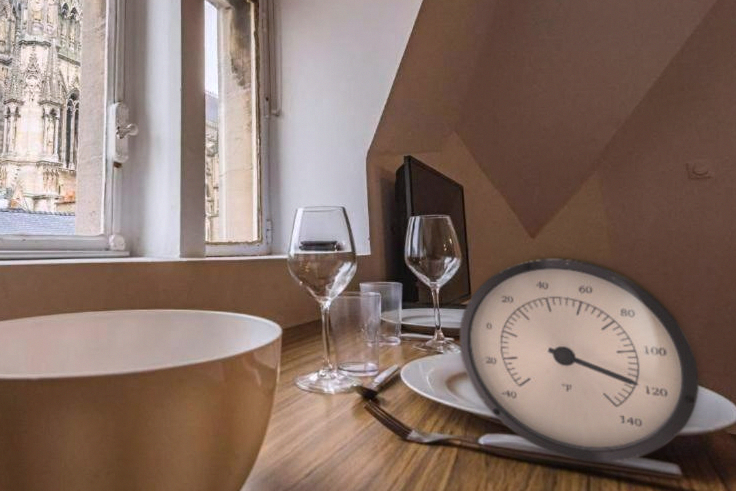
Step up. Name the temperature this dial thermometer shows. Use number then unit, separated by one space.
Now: 120 °F
